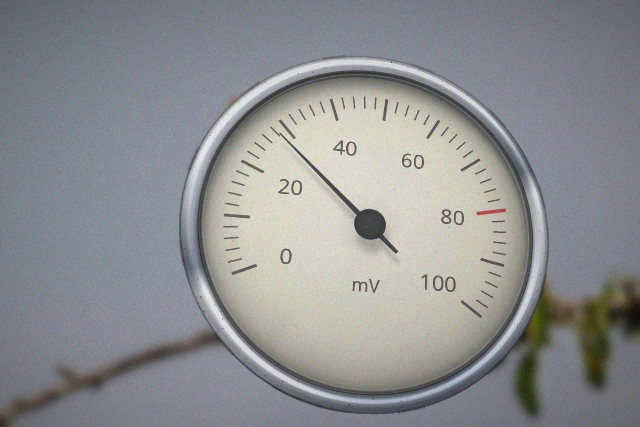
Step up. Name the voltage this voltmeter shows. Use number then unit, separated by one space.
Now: 28 mV
